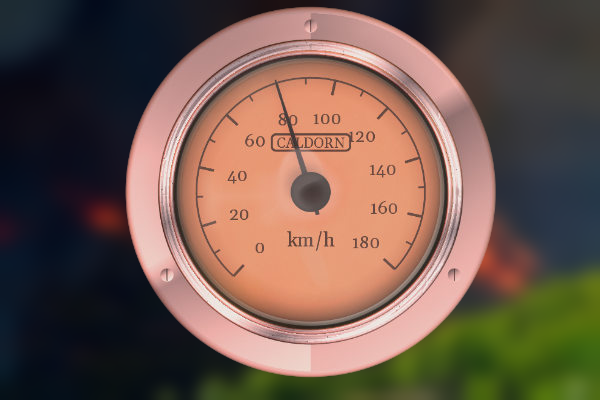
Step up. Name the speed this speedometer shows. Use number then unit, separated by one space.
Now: 80 km/h
